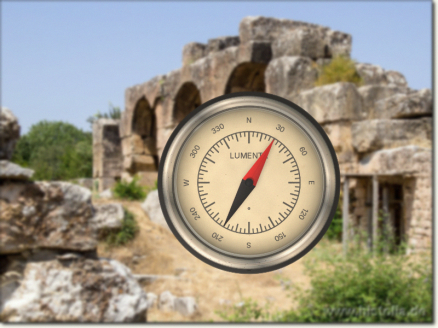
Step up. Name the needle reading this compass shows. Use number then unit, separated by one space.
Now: 30 °
